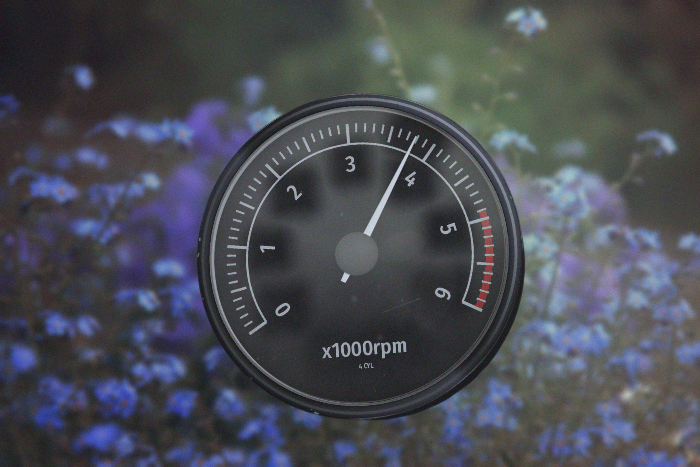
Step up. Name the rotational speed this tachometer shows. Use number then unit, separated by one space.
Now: 3800 rpm
